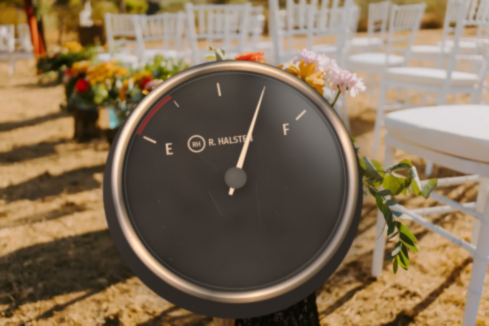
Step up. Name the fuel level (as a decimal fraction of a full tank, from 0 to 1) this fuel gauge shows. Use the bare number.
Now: 0.75
